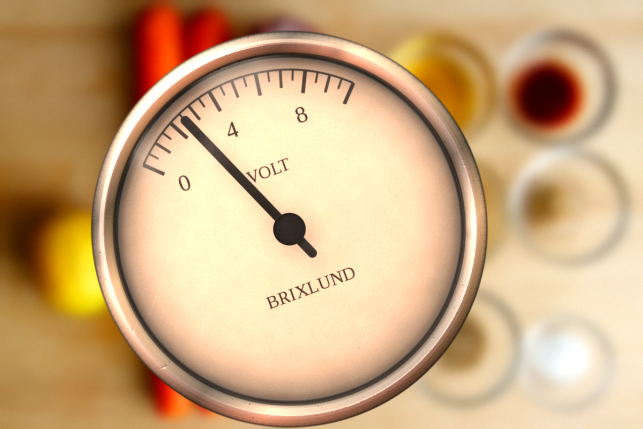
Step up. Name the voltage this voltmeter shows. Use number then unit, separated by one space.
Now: 2.5 V
